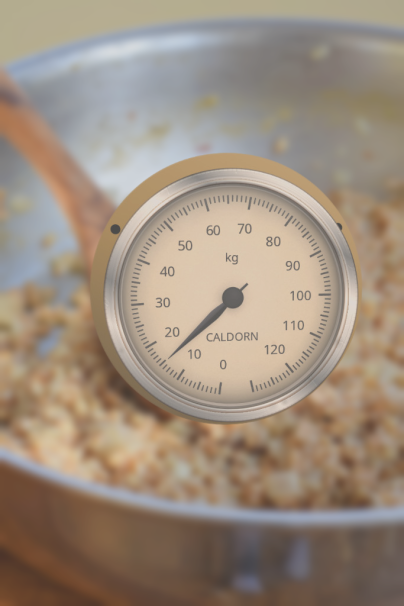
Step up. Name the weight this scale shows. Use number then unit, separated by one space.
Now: 15 kg
